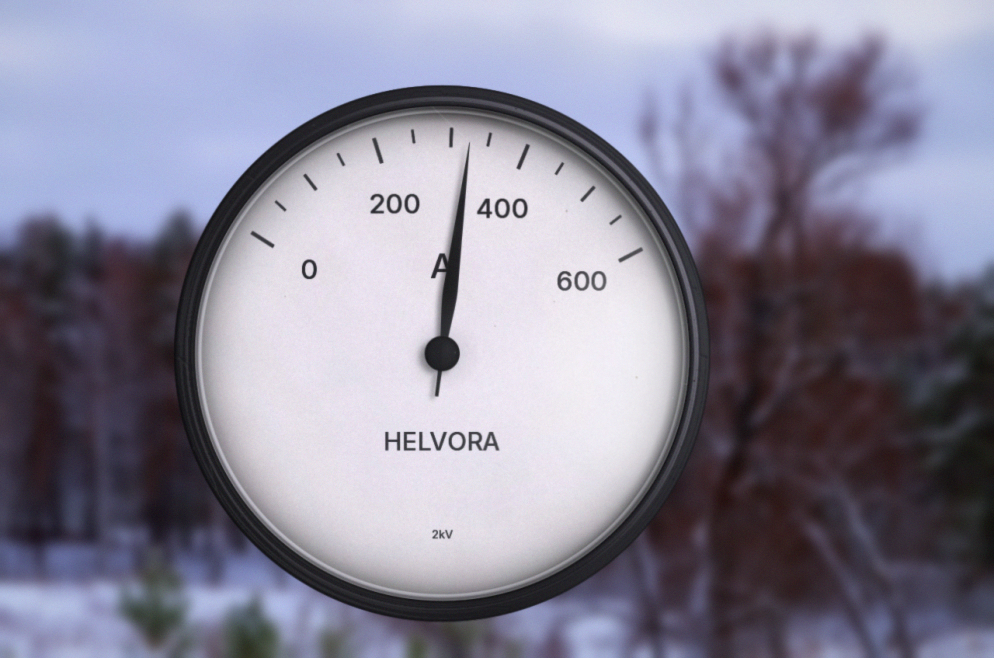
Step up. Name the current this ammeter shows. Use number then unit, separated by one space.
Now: 325 A
